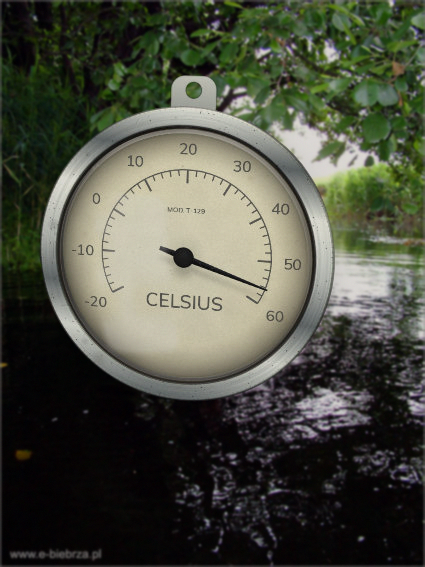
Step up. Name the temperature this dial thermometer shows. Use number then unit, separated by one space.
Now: 56 °C
